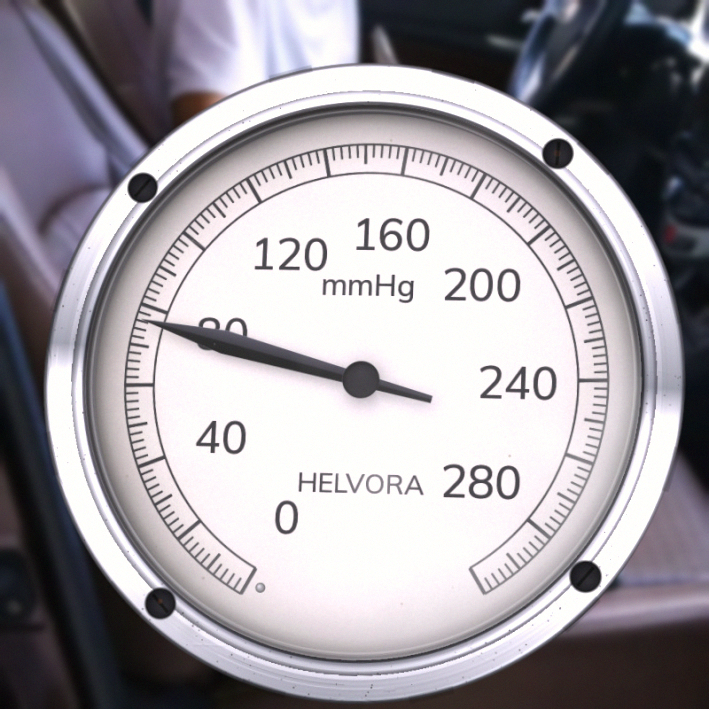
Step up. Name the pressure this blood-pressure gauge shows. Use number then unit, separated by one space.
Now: 76 mmHg
